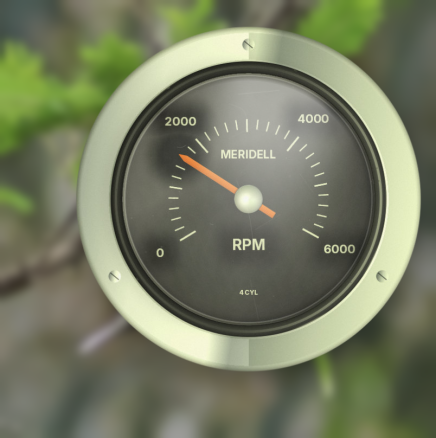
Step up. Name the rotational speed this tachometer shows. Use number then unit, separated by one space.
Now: 1600 rpm
